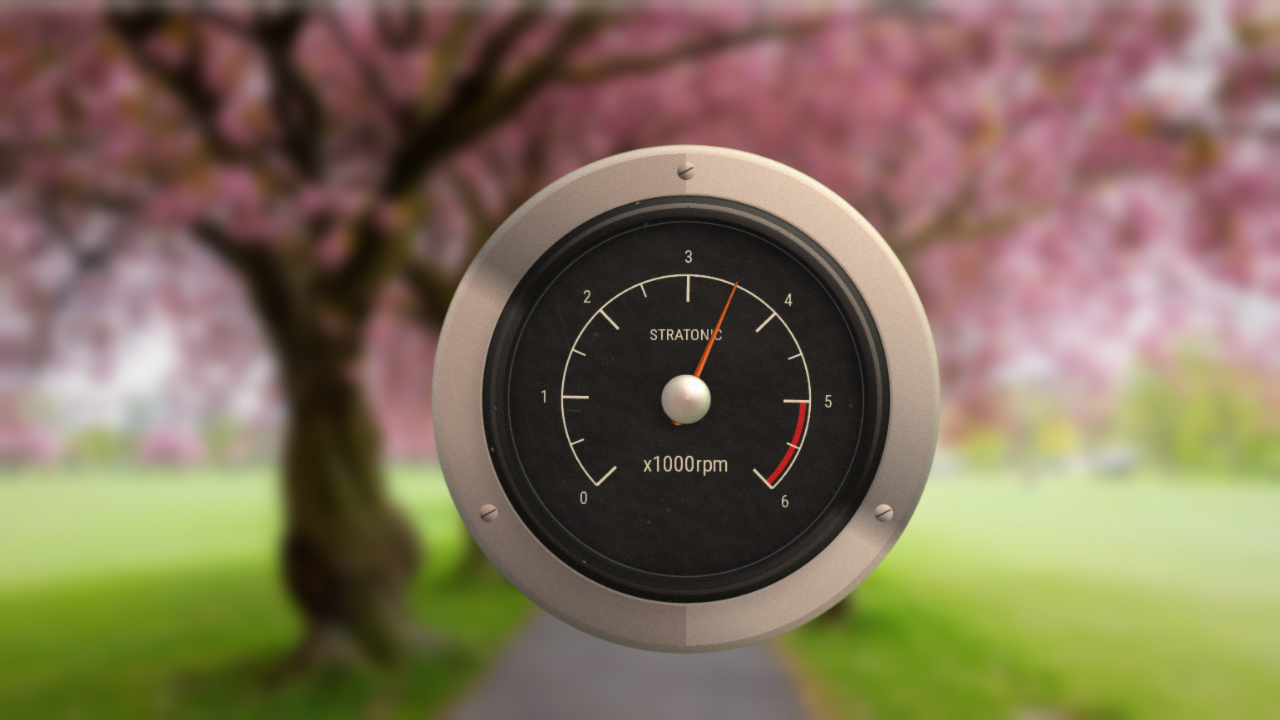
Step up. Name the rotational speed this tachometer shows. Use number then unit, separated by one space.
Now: 3500 rpm
